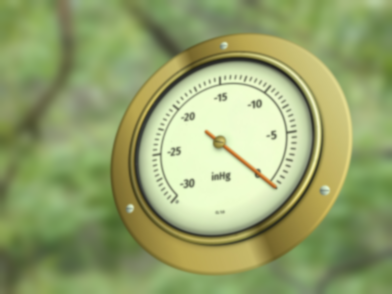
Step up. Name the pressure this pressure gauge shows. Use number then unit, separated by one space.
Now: 0 inHg
